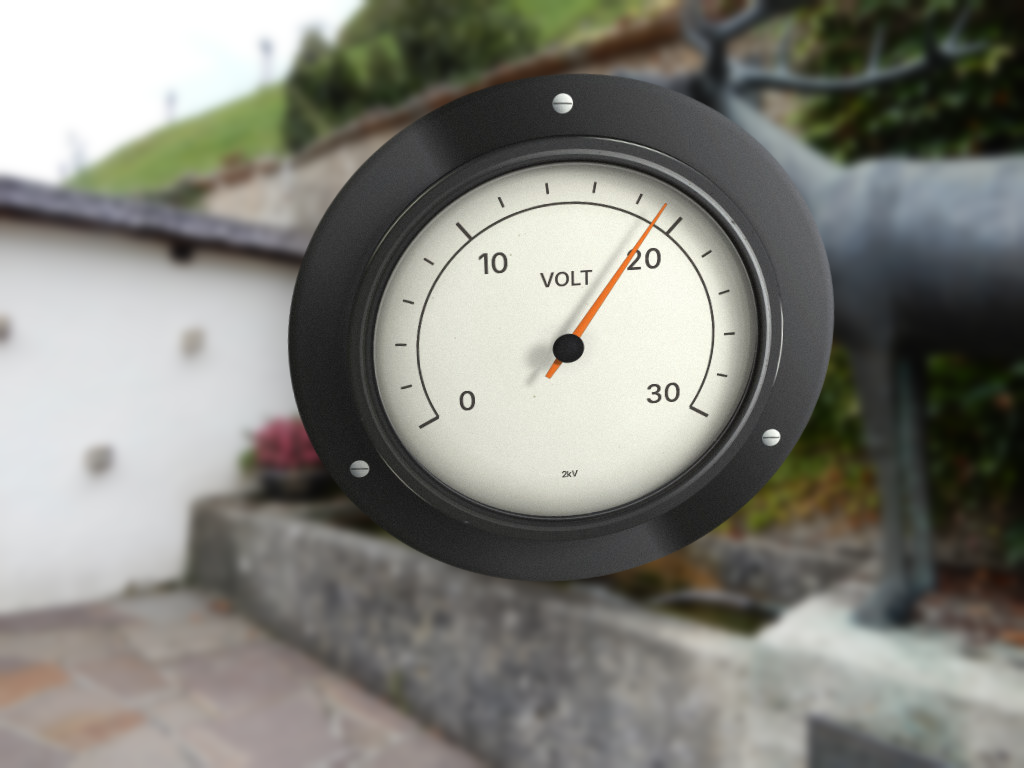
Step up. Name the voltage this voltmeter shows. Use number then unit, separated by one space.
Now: 19 V
